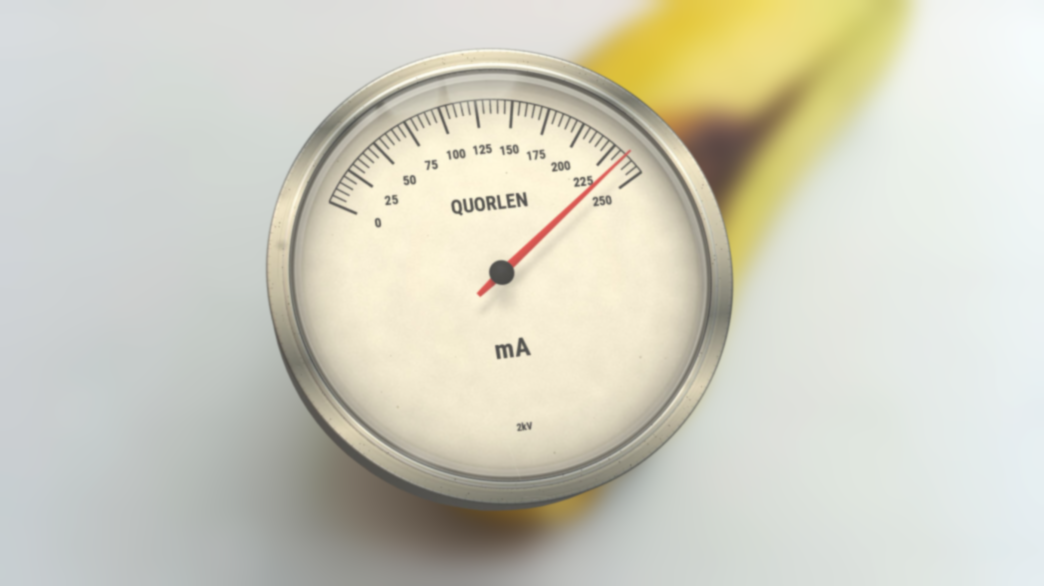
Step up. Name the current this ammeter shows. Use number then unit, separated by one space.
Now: 235 mA
